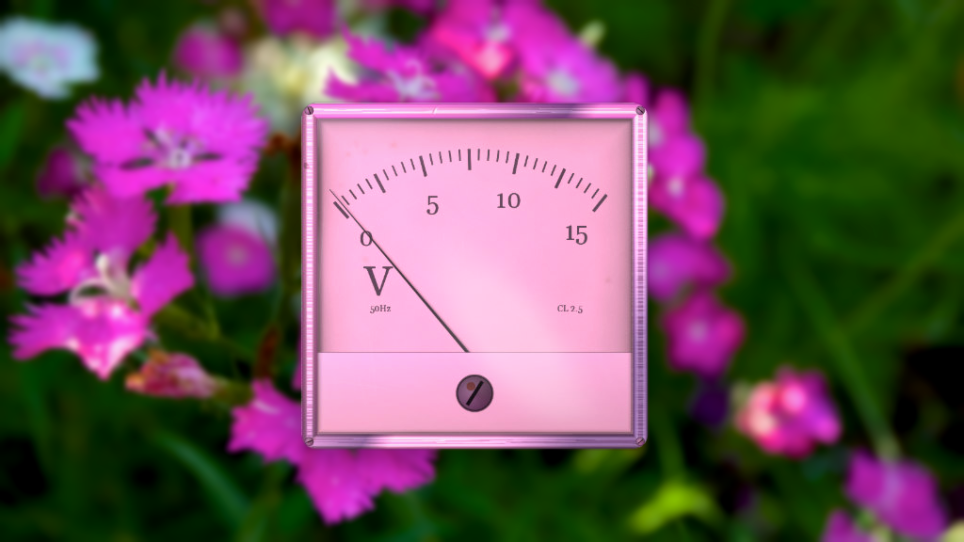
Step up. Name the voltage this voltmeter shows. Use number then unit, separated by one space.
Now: 0.25 V
